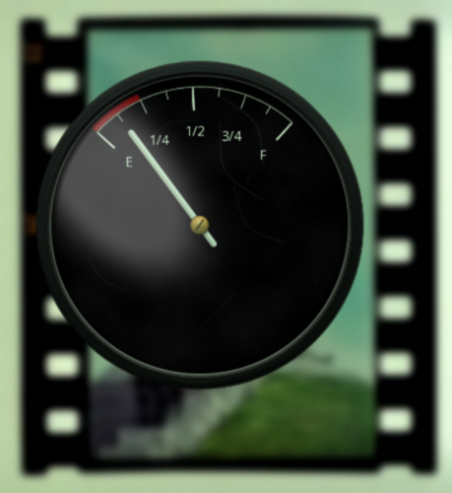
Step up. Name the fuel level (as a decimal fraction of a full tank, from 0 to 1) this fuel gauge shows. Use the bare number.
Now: 0.125
